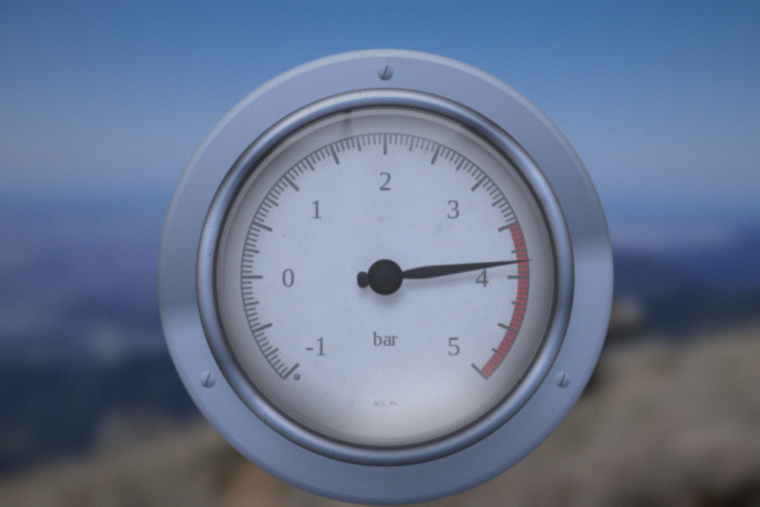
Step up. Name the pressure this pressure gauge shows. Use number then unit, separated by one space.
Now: 3.85 bar
